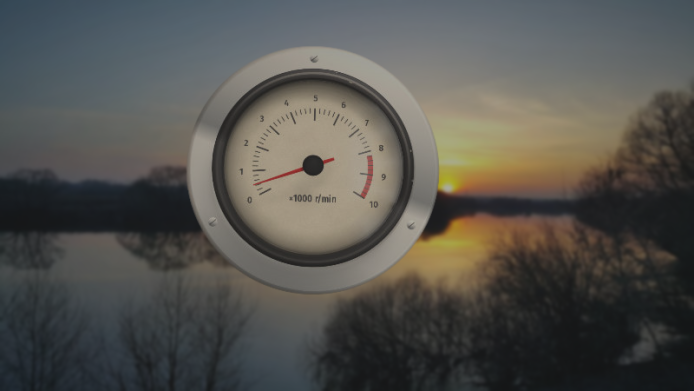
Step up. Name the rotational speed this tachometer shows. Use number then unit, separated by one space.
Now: 400 rpm
